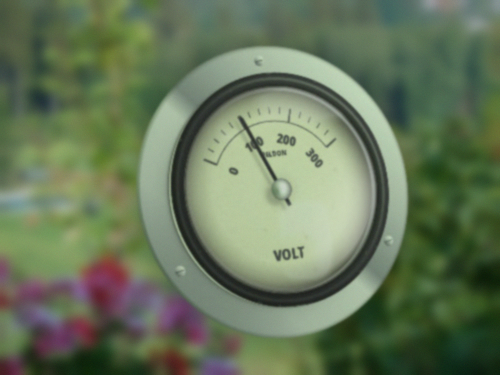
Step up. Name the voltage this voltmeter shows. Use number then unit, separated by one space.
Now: 100 V
